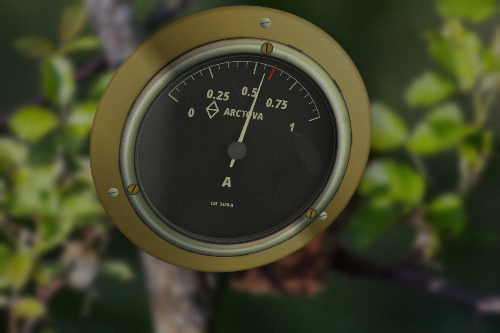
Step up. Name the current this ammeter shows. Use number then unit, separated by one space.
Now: 0.55 A
